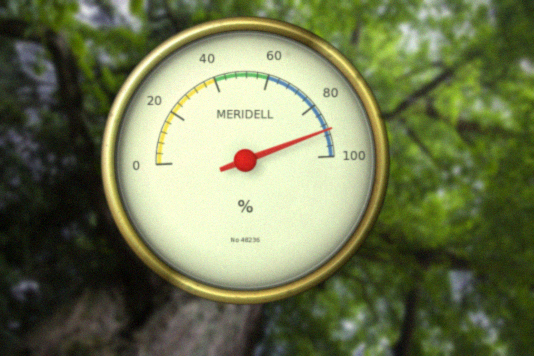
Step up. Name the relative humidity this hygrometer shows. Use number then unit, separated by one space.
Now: 90 %
